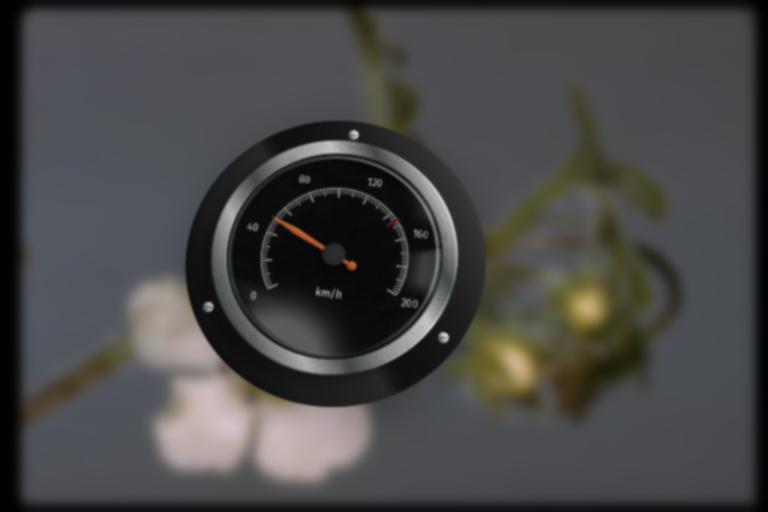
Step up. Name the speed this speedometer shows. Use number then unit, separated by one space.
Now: 50 km/h
